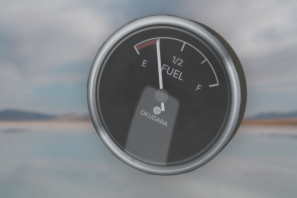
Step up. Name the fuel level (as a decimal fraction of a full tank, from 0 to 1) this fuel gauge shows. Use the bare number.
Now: 0.25
